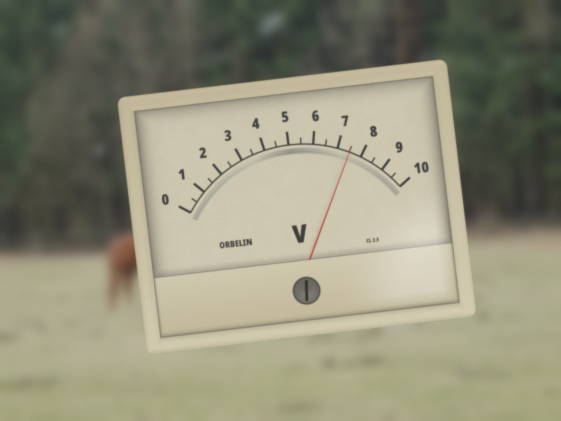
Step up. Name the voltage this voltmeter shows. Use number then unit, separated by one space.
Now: 7.5 V
